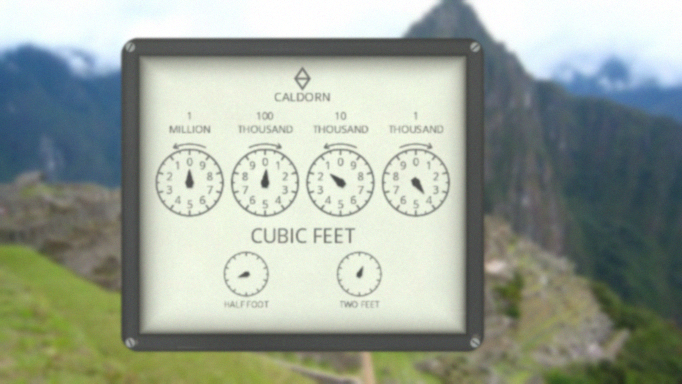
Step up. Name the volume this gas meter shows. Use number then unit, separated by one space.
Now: 1400 ft³
